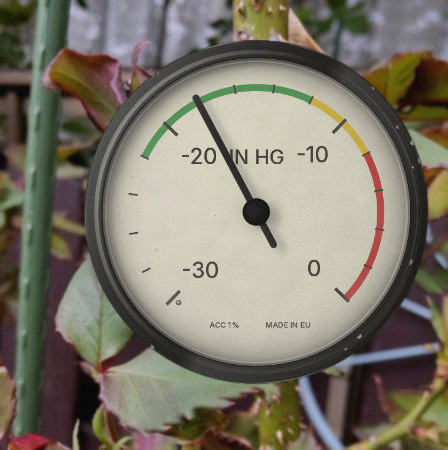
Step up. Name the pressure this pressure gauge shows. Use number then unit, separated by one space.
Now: -18 inHg
